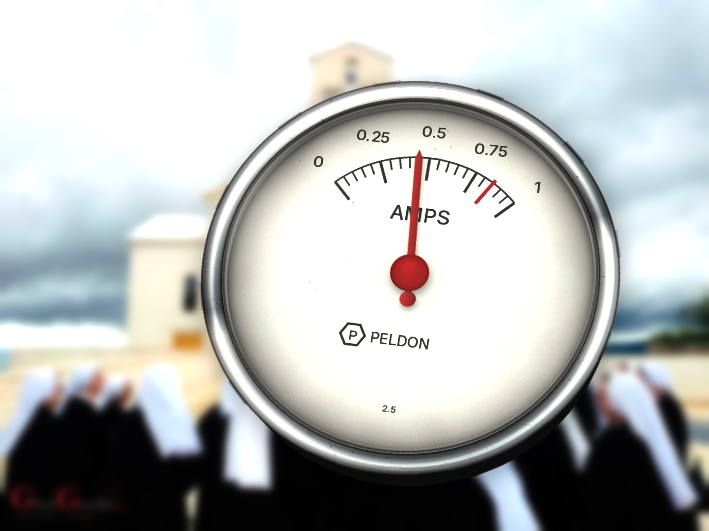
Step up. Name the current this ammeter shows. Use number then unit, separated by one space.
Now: 0.45 A
